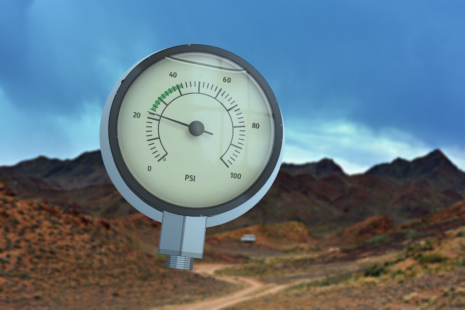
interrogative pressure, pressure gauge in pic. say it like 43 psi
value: 22 psi
